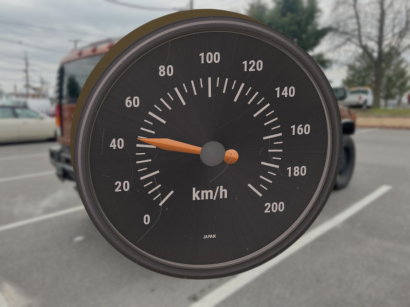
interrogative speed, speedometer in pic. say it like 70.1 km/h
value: 45 km/h
